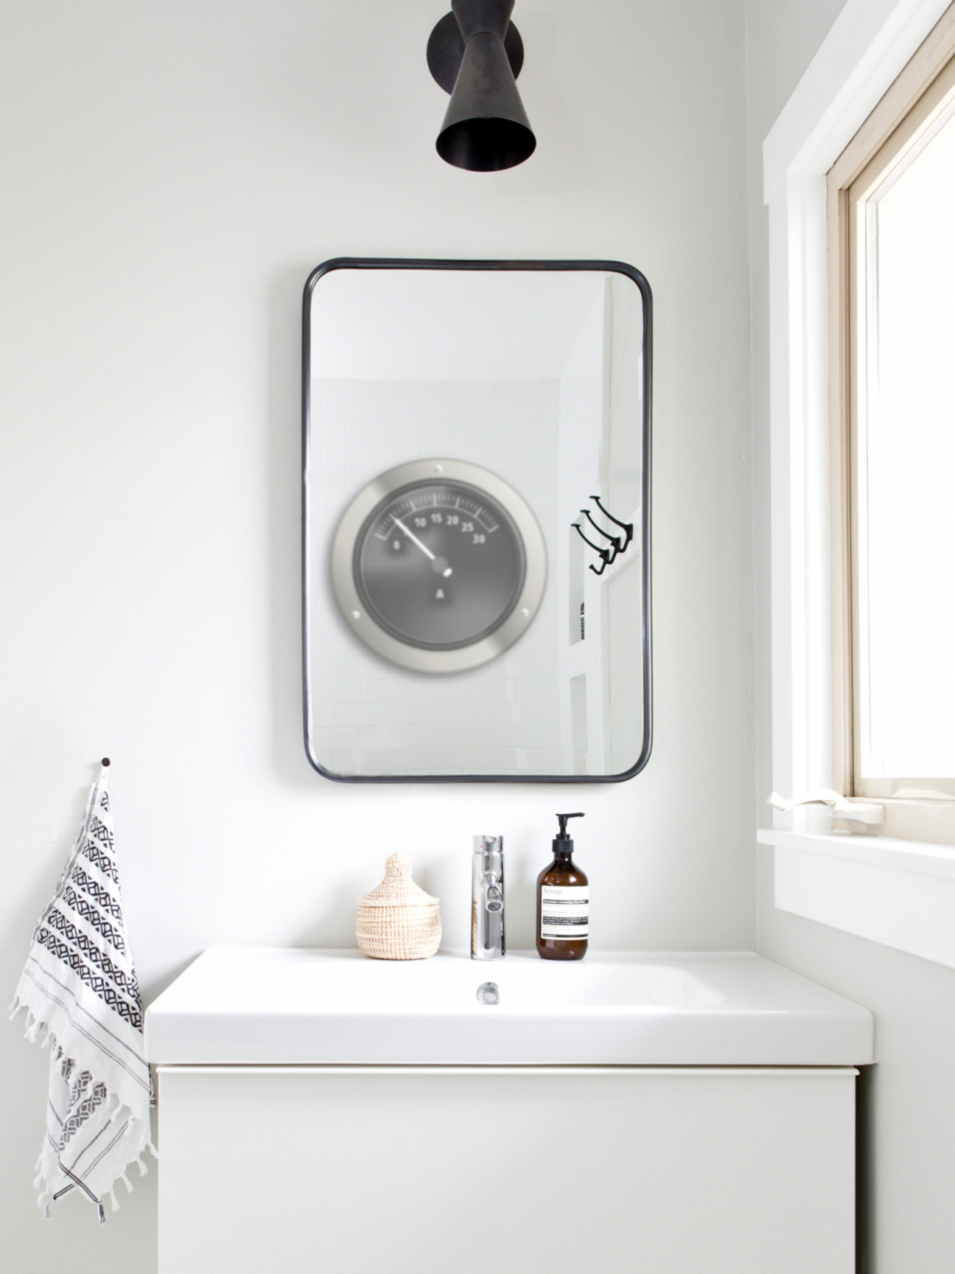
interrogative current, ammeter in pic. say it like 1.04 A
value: 5 A
